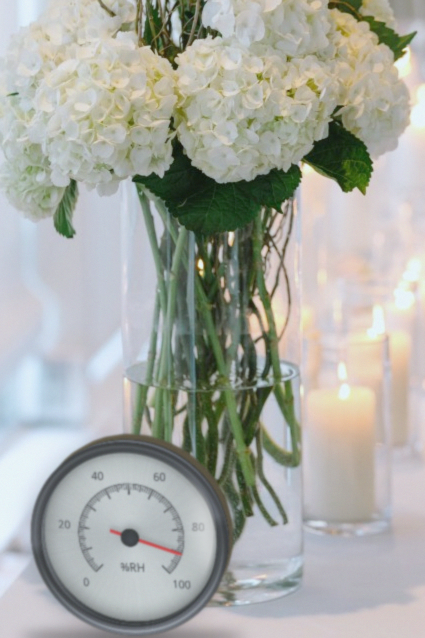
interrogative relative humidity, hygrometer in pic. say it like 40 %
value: 90 %
